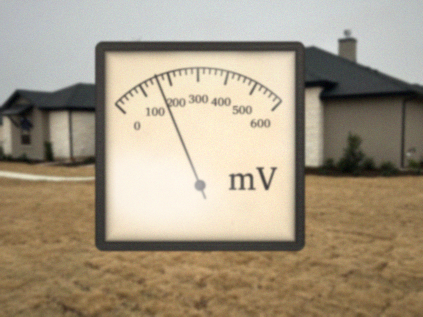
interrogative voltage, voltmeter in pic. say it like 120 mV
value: 160 mV
